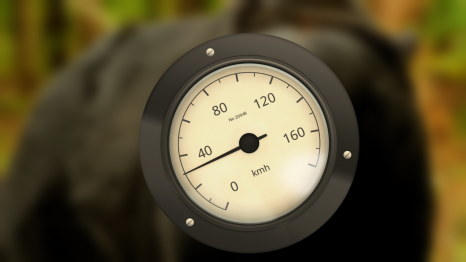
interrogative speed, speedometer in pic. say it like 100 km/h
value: 30 km/h
